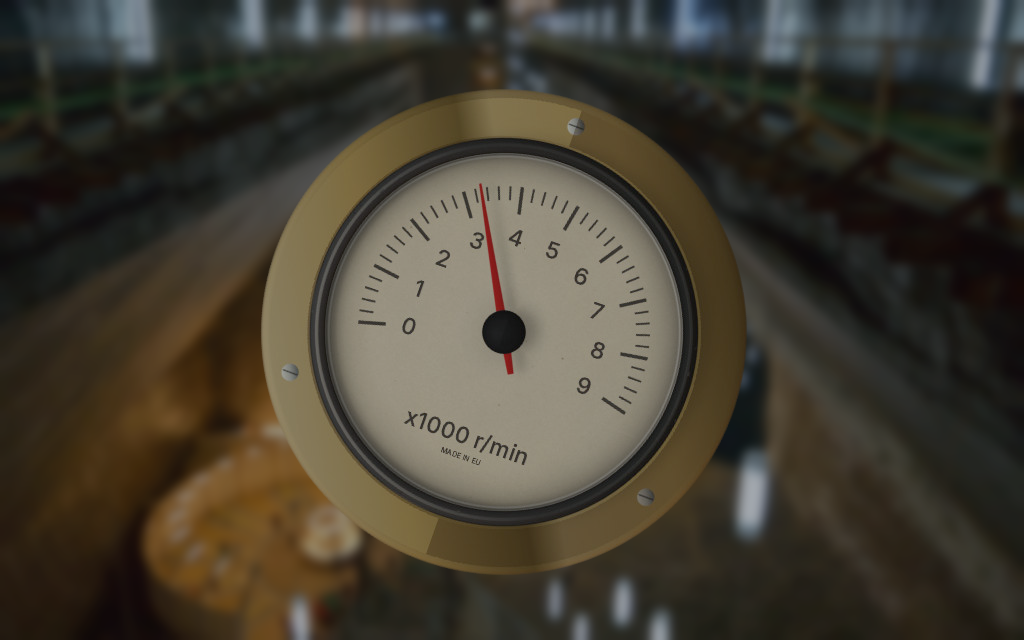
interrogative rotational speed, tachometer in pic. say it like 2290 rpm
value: 3300 rpm
